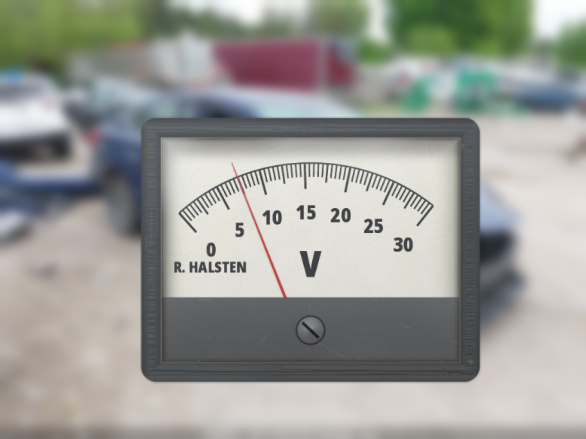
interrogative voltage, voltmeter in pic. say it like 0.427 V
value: 7.5 V
